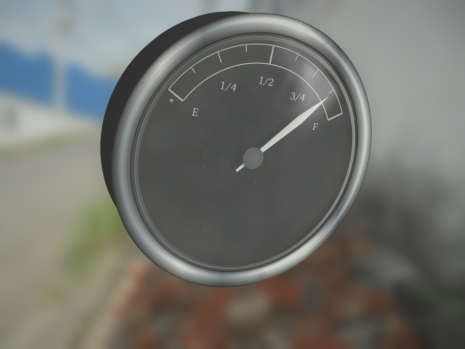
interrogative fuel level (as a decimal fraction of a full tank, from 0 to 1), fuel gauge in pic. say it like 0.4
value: 0.875
